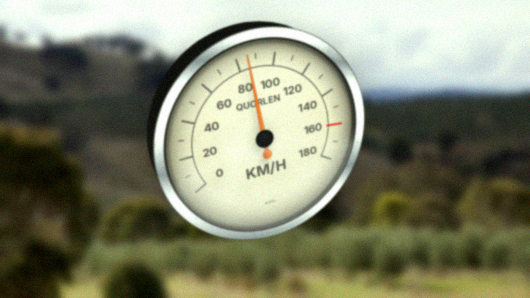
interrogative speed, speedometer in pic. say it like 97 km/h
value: 85 km/h
